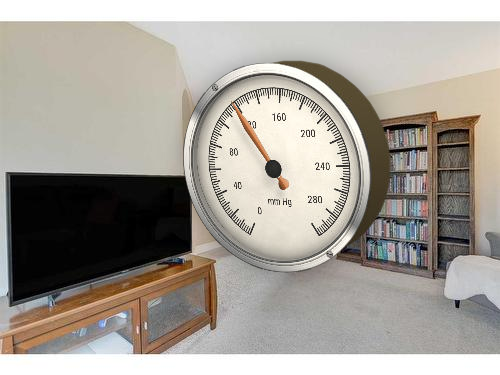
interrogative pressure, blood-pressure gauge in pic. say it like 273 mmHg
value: 120 mmHg
